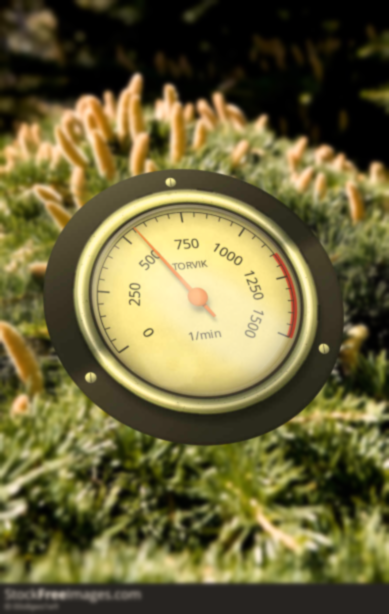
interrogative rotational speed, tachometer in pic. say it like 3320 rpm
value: 550 rpm
